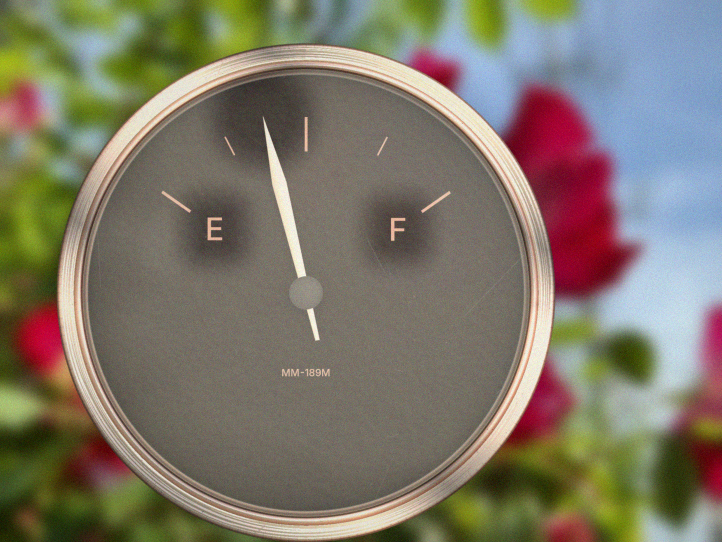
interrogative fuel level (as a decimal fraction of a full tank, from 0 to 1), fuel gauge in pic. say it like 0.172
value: 0.375
